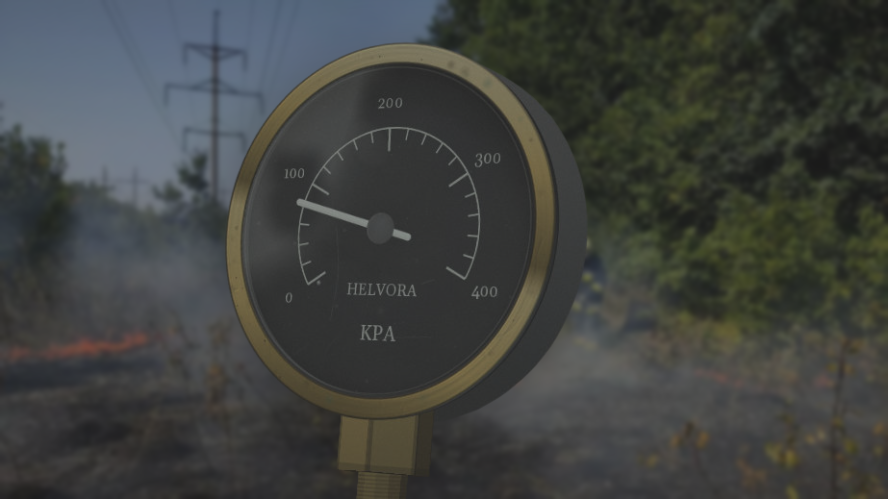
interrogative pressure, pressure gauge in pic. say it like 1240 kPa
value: 80 kPa
